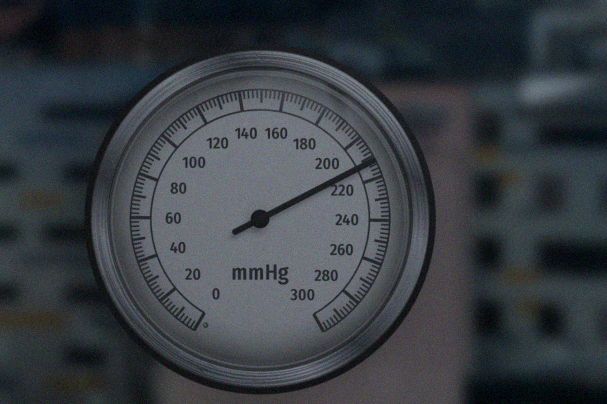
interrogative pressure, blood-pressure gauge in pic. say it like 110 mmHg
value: 212 mmHg
